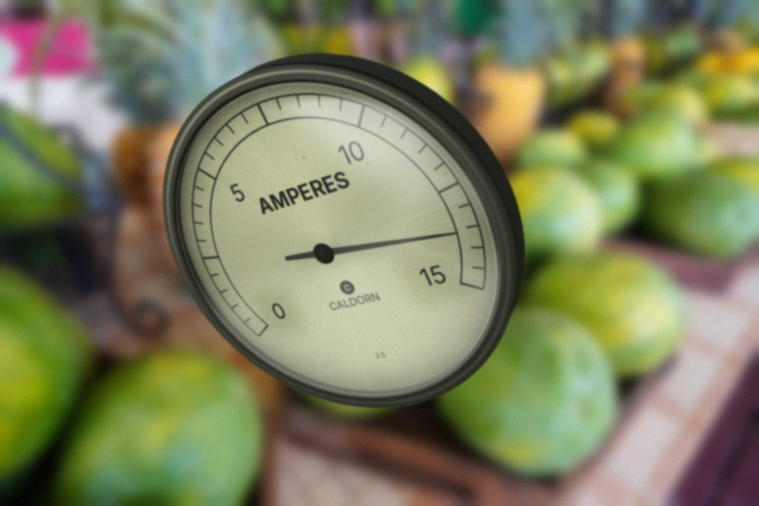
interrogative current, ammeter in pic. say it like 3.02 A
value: 13.5 A
